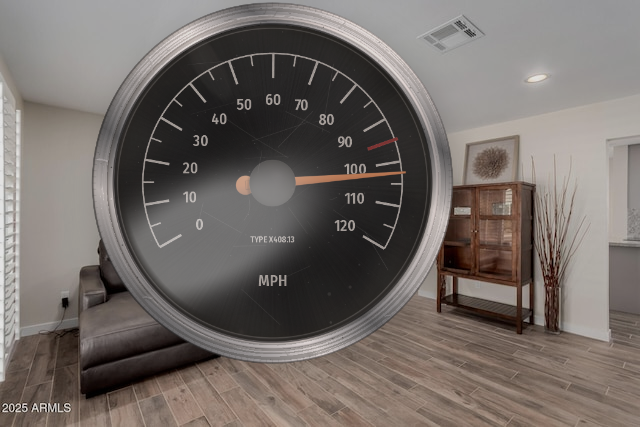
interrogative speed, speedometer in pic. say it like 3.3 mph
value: 102.5 mph
